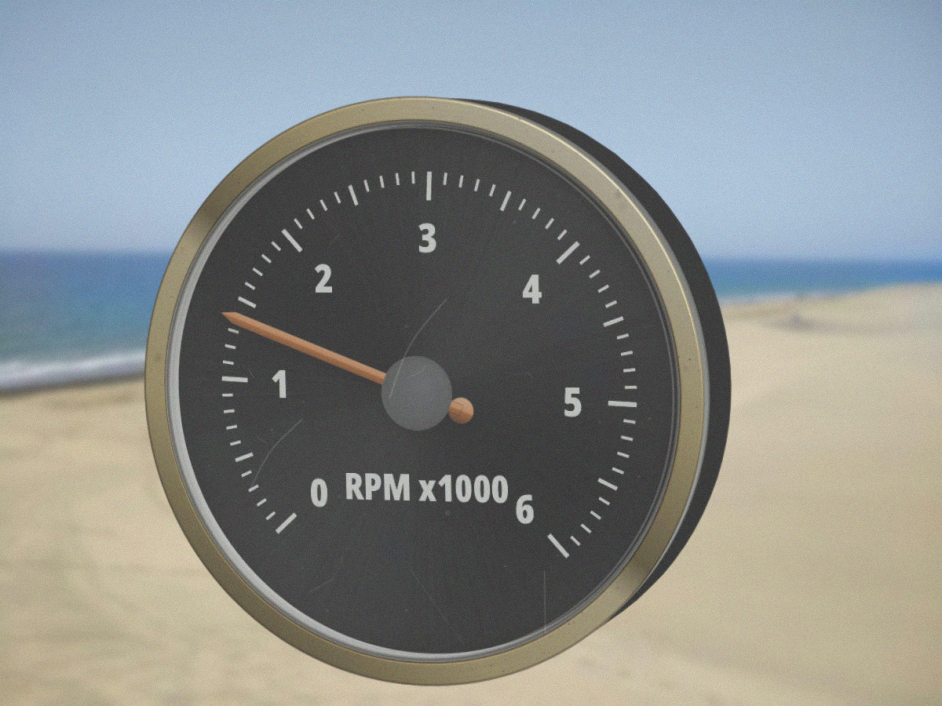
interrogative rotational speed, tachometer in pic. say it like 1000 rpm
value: 1400 rpm
